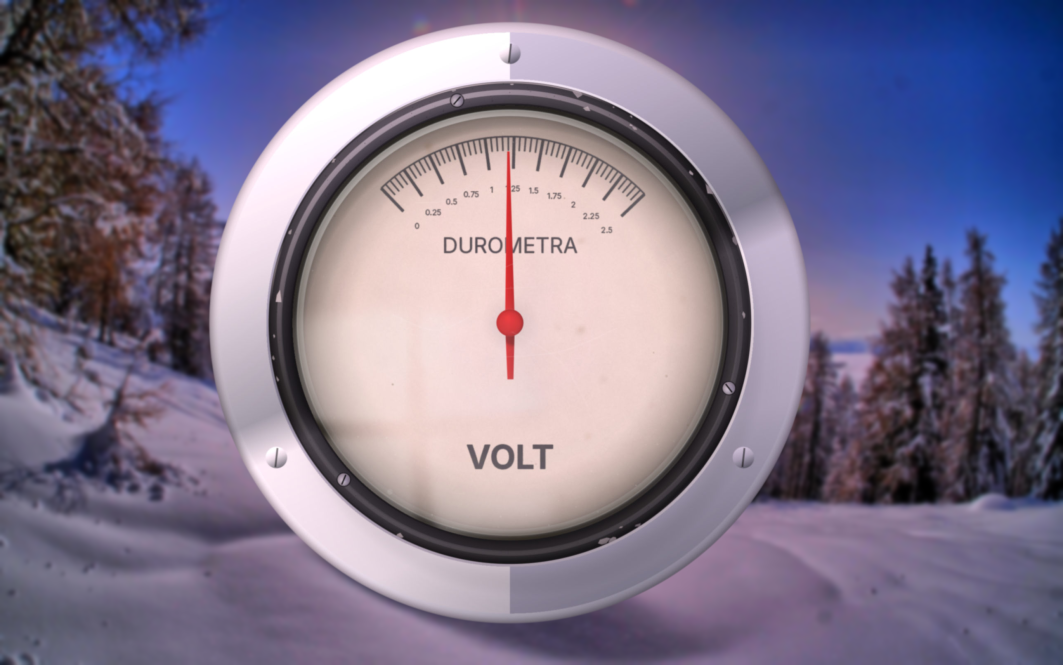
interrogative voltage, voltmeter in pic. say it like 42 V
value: 1.2 V
